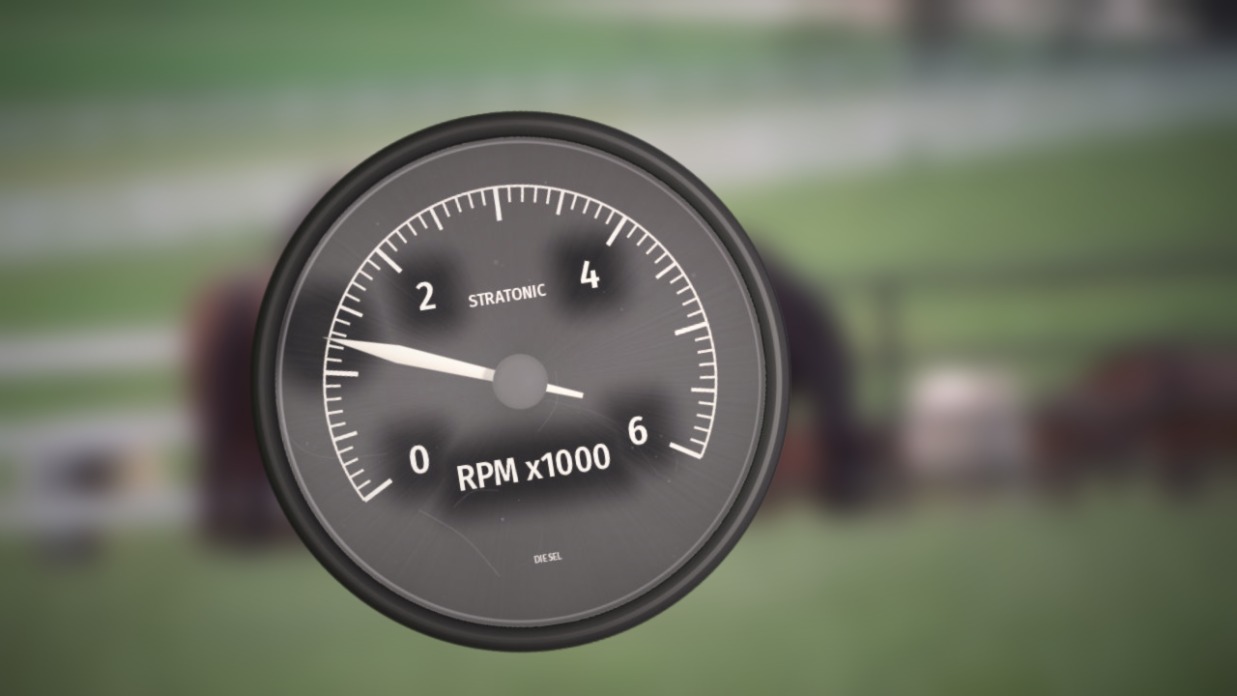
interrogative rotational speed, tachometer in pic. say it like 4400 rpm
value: 1250 rpm
